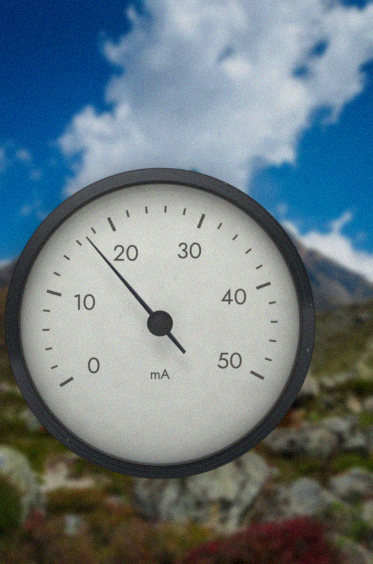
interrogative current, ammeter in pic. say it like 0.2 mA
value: 17 mA
